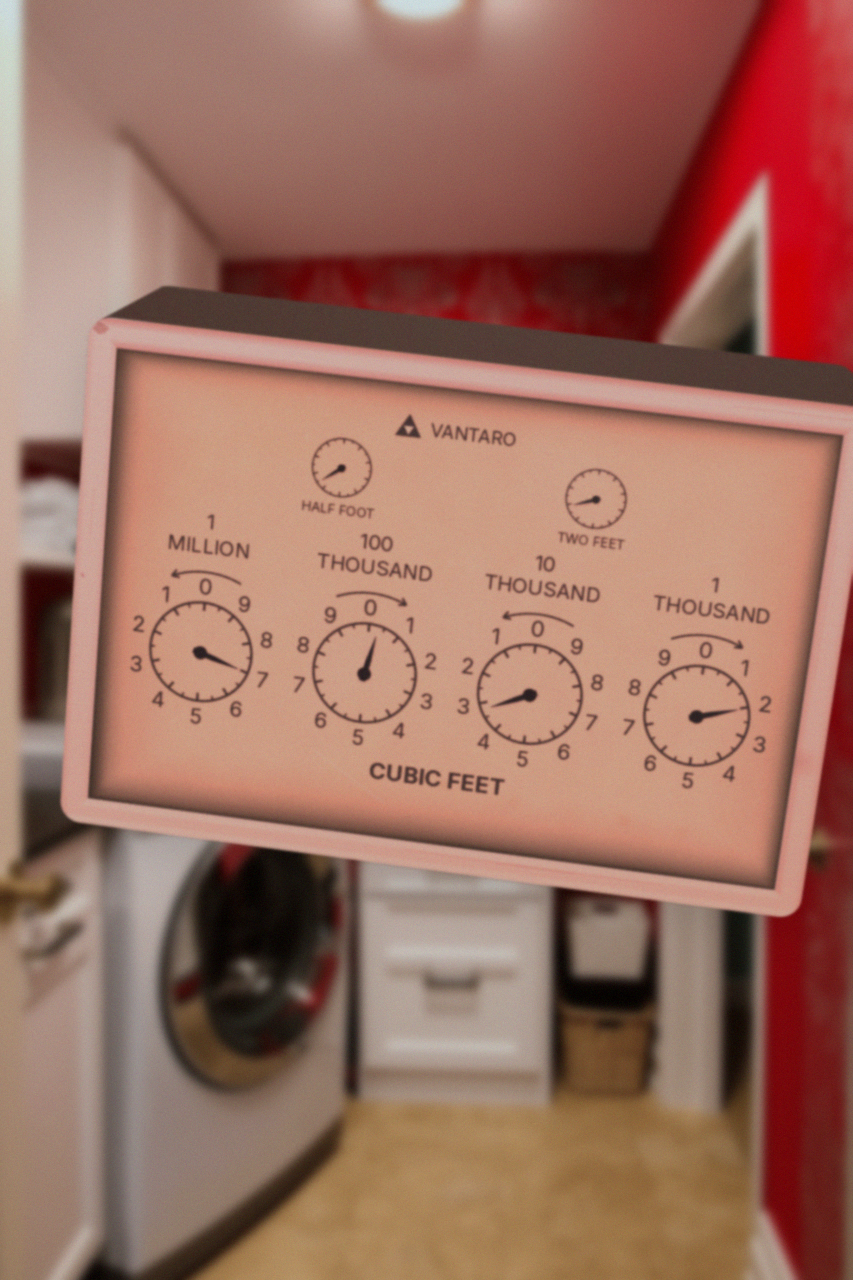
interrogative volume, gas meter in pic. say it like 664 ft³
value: 703200 ft³
